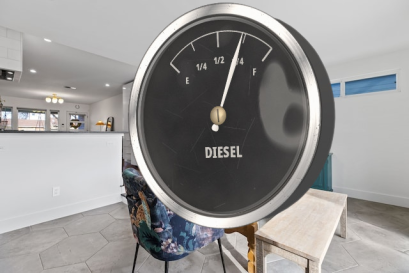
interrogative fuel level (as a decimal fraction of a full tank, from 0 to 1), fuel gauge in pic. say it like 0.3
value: 0.75
